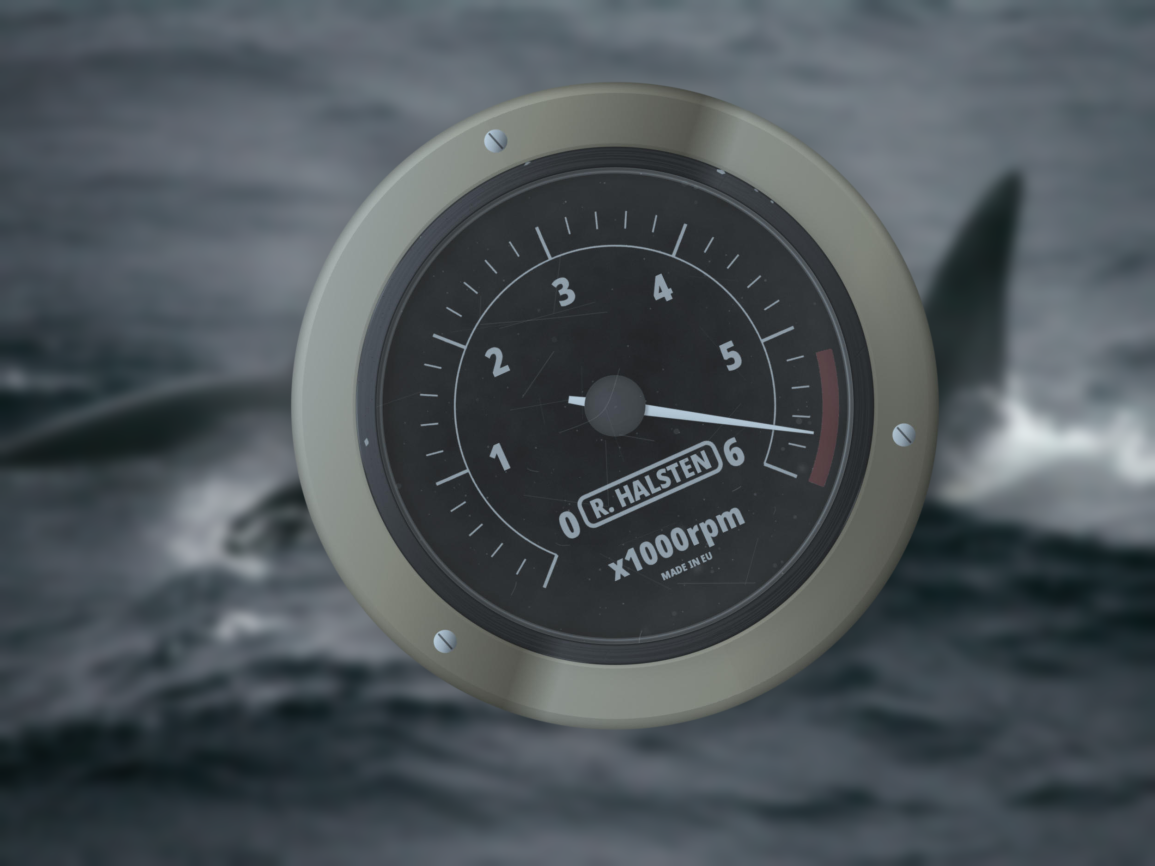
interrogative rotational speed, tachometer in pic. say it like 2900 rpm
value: 5700 rpm
